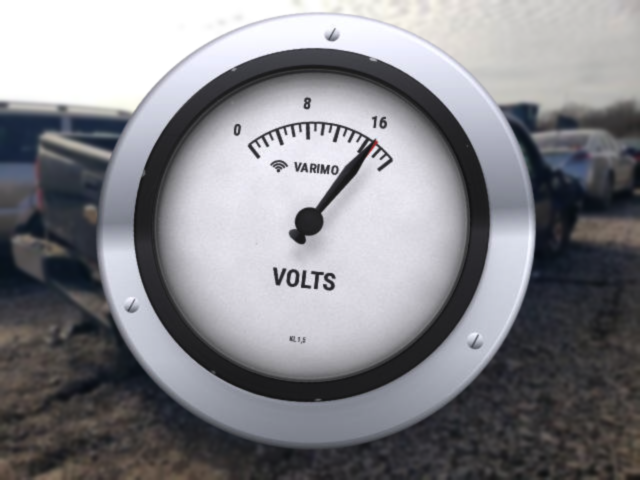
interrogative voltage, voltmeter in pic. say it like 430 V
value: 17 V
